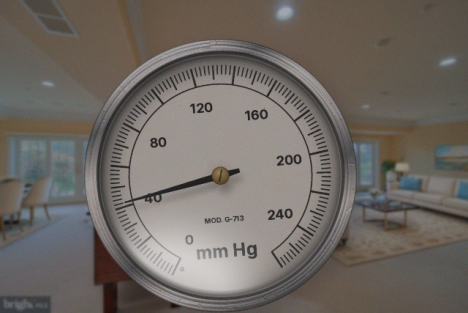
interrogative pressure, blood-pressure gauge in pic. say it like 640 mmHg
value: 42 mmHg
